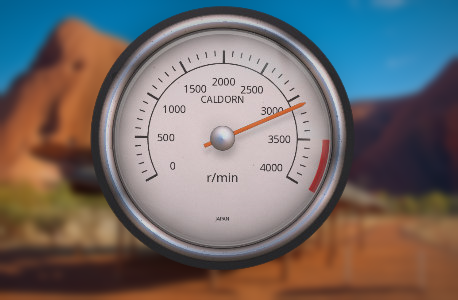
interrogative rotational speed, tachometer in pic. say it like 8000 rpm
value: 3100 rpm
